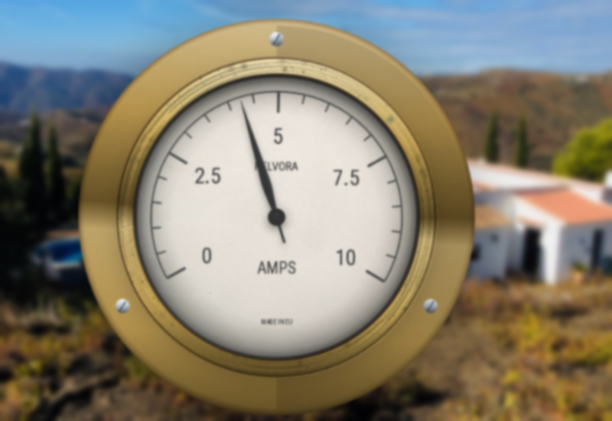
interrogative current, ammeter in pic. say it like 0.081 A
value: 4.25 A
